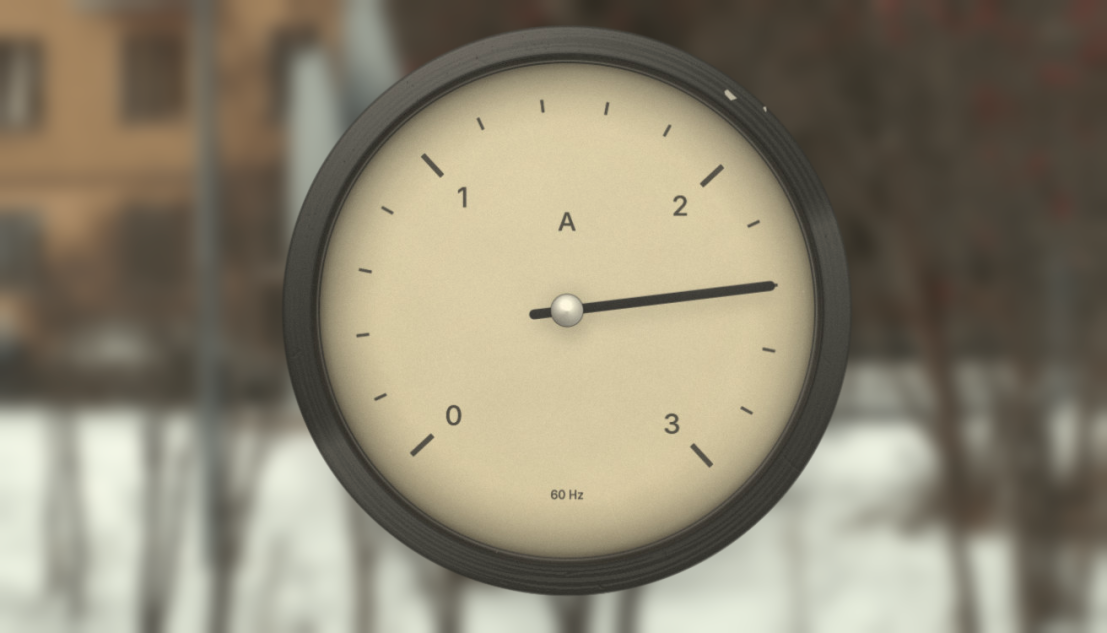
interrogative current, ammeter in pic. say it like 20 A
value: 2.4 A
